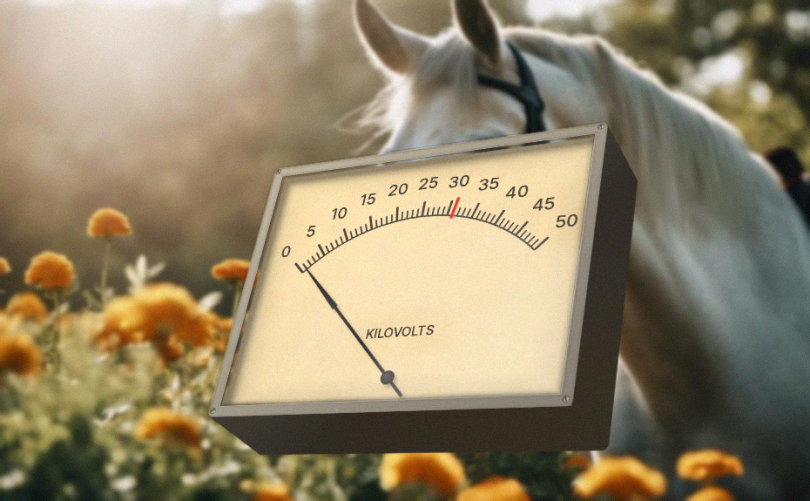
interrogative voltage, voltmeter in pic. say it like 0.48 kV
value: 1 kV
